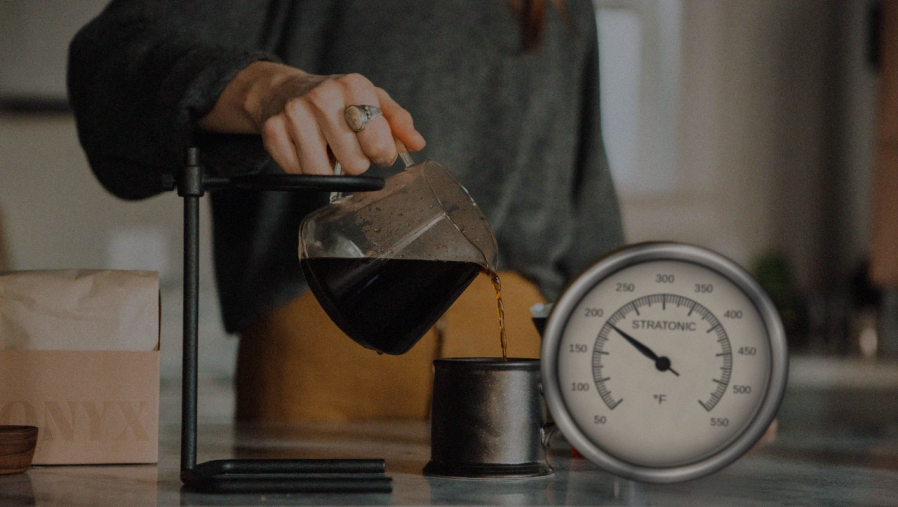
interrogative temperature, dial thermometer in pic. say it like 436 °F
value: 200 °F
